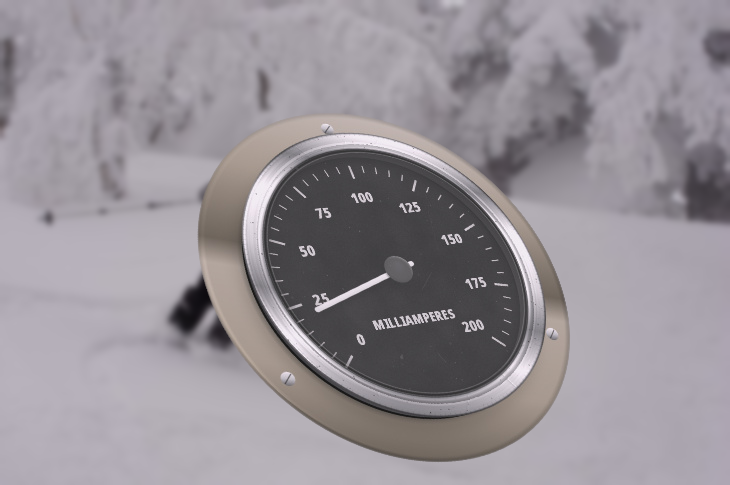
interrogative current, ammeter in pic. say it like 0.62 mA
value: 20 mA
